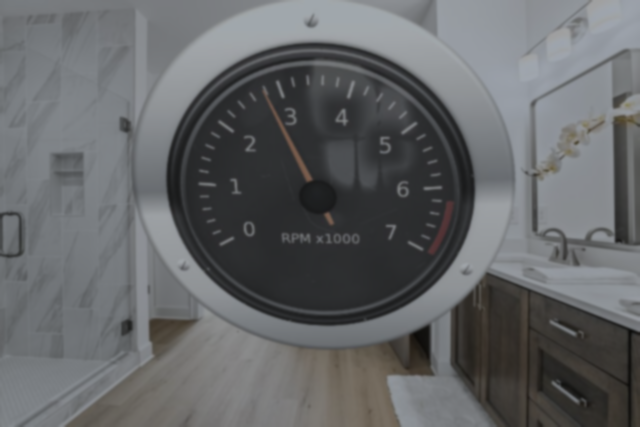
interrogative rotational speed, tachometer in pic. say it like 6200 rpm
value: 2800 rpm
